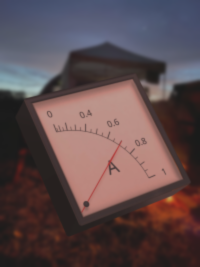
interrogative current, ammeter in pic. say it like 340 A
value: 0.7 A
